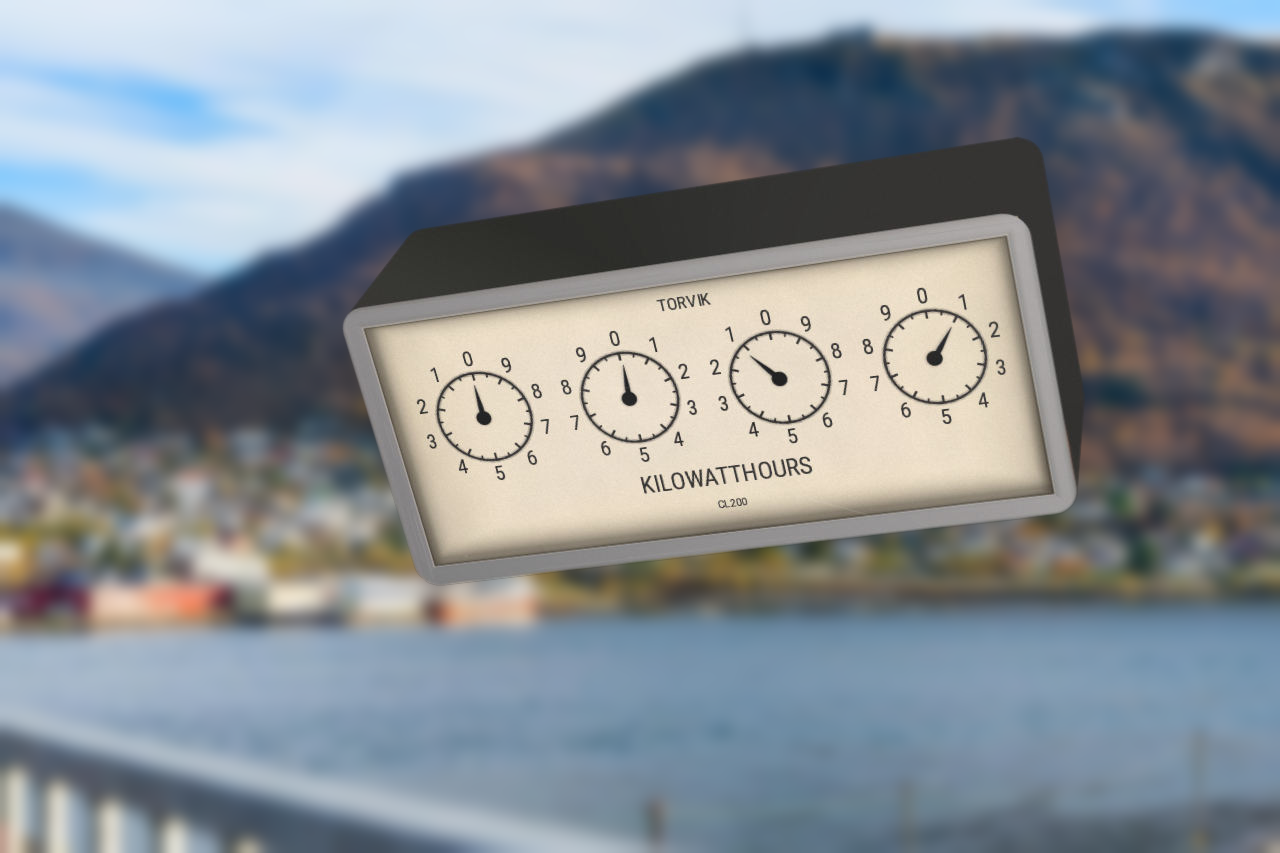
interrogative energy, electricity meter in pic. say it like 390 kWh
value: 11 kWh
